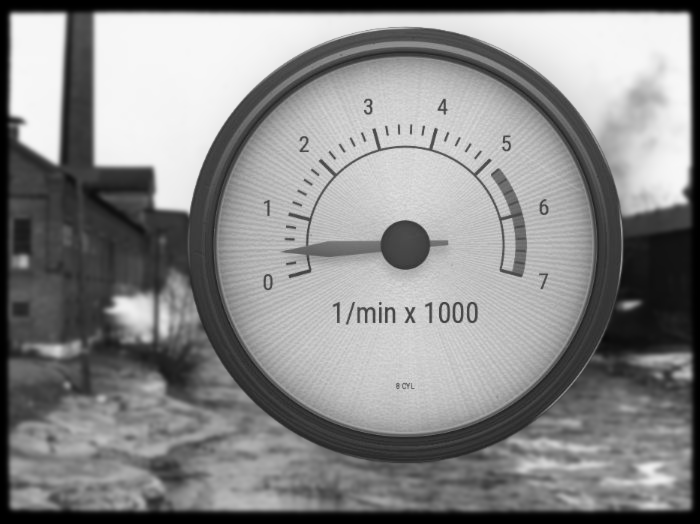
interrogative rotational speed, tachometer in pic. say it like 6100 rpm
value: 400 rpm
